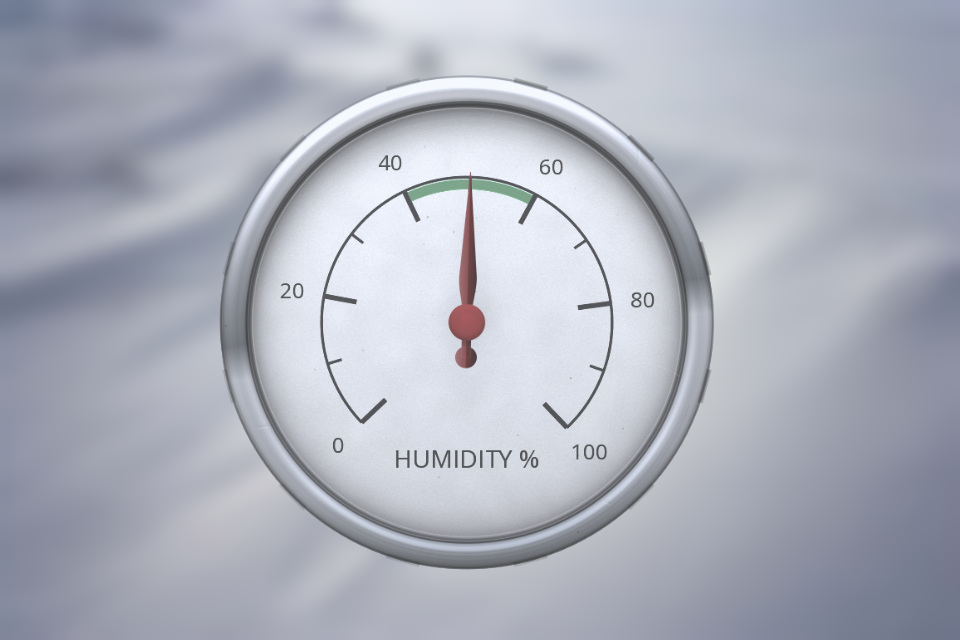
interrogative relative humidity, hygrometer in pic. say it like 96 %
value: 50 %
